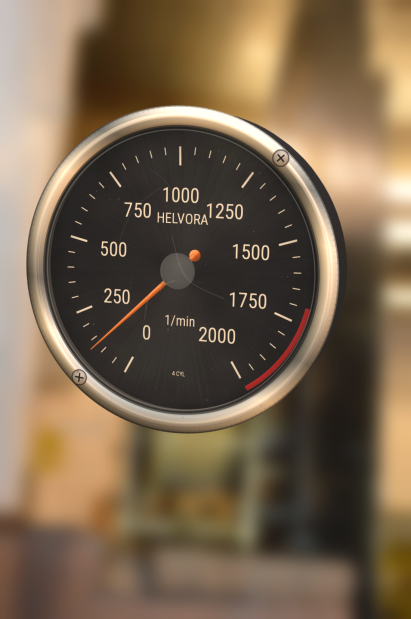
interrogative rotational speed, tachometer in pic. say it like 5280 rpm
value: 125 rpm
